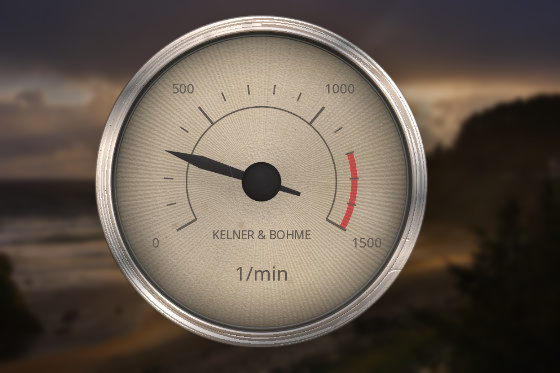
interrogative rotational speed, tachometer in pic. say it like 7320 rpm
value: 300 rpm
